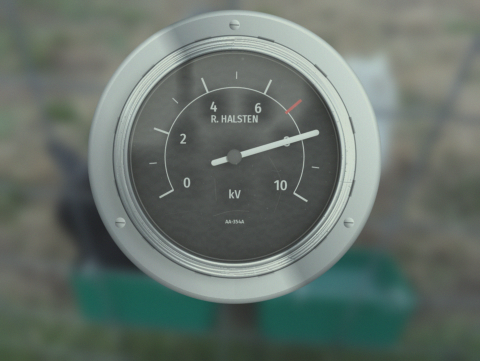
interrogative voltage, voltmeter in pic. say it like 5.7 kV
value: 8 kV
